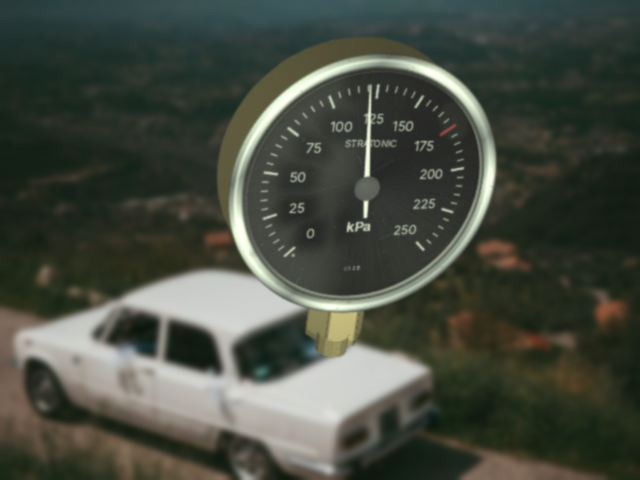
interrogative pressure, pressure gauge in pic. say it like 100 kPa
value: 120 kPa
